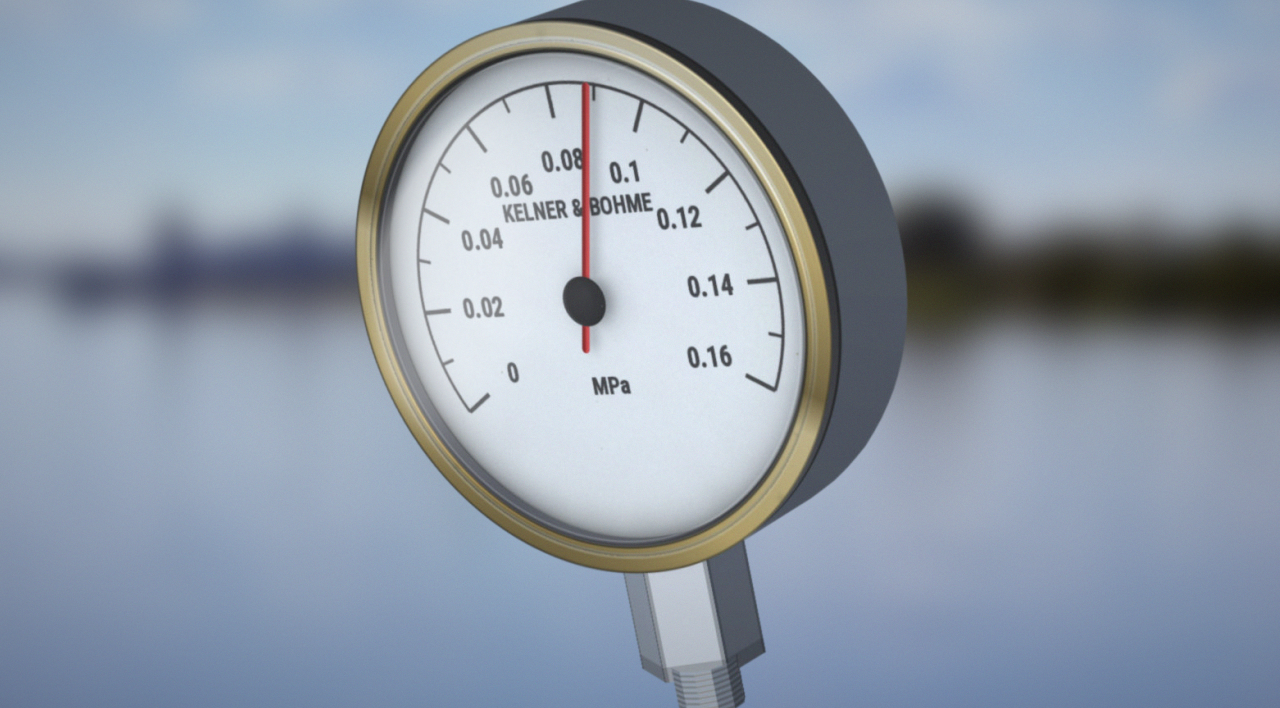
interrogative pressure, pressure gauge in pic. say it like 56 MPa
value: 0.09 MPa
